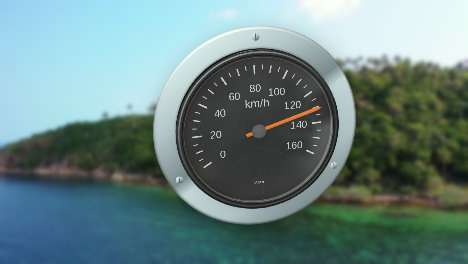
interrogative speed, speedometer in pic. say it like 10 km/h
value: 130 km/h
